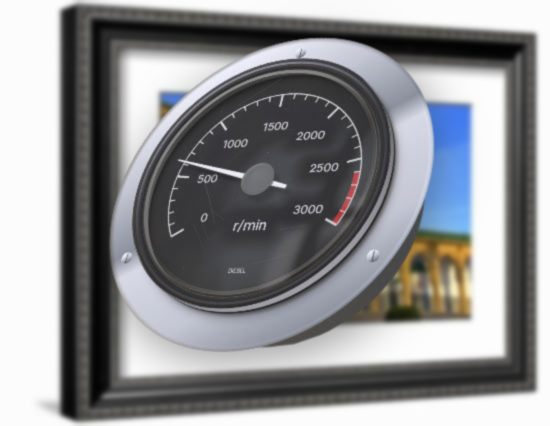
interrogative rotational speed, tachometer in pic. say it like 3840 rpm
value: 600 rpm
